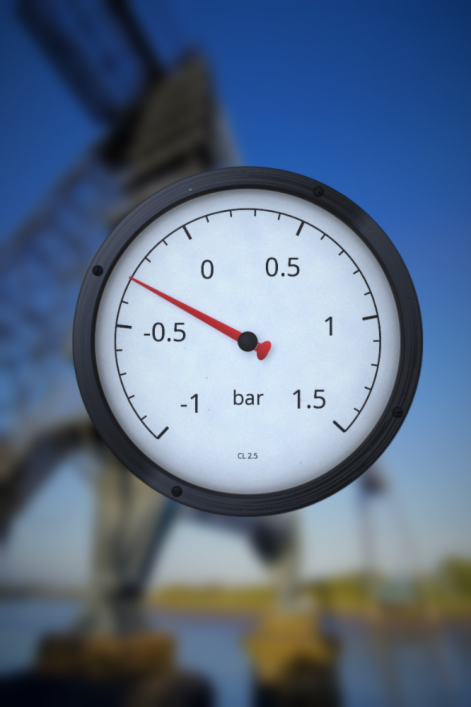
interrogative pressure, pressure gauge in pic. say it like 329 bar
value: -0.3 bar
